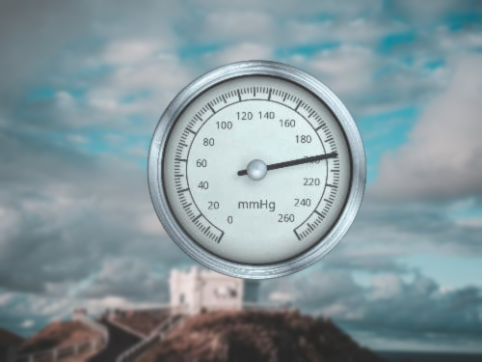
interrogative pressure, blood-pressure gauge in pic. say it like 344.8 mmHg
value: 200 mmHg
